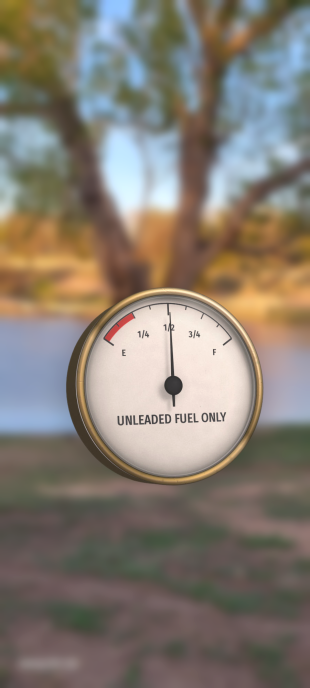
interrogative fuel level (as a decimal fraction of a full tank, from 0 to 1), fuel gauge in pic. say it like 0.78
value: 0.5
